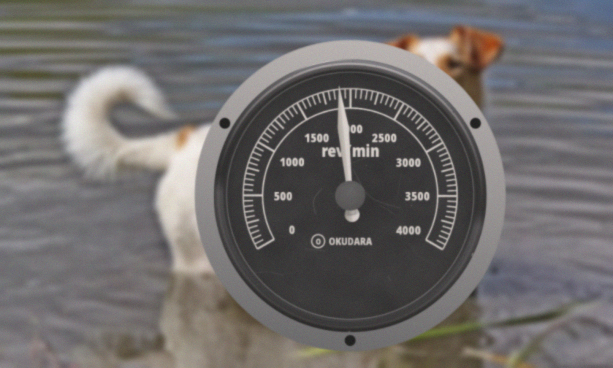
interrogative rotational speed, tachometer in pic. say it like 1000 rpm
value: 1900 rpm
